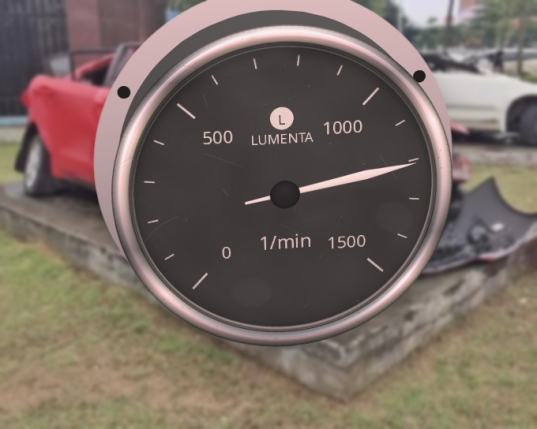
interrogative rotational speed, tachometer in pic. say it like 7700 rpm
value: 1200 rpm
